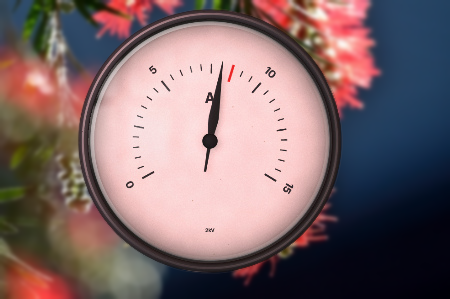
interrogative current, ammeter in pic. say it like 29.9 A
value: 8 A
